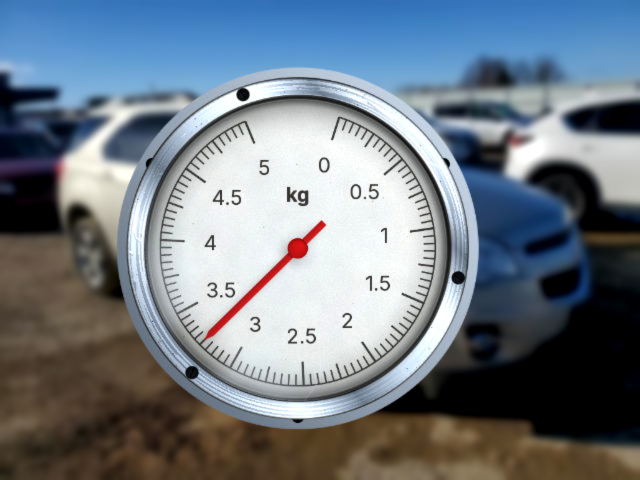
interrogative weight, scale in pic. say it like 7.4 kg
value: 3.25 kg
